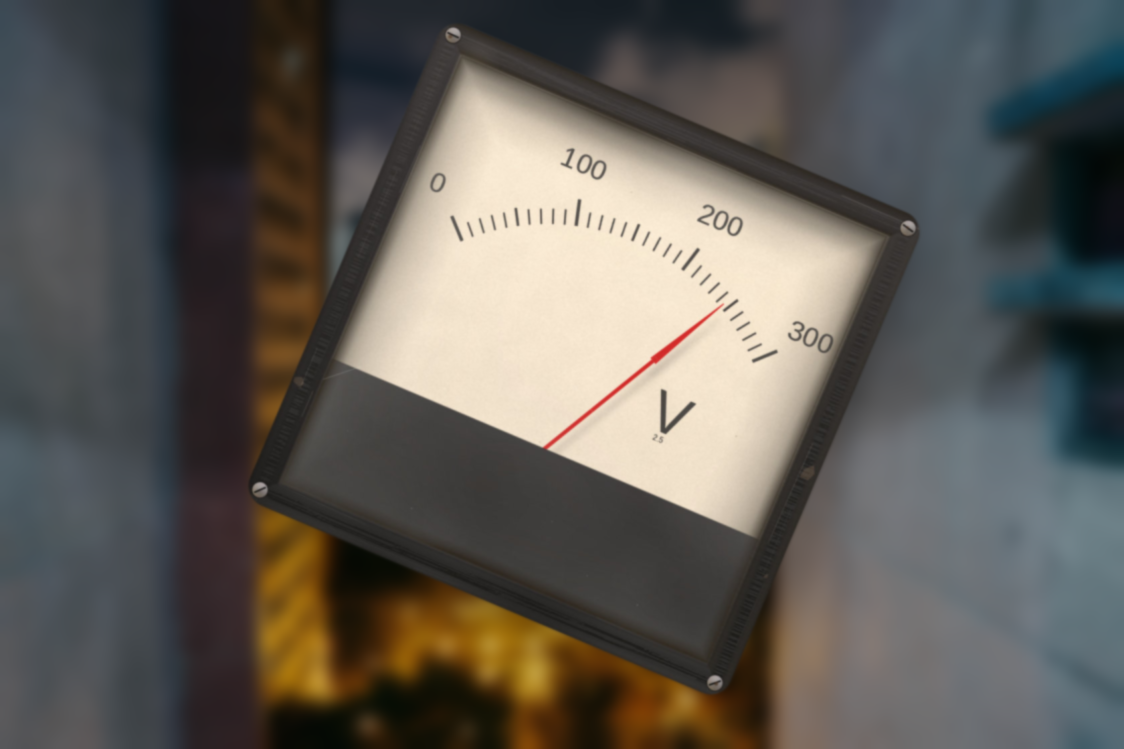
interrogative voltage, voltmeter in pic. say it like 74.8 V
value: 245 V
